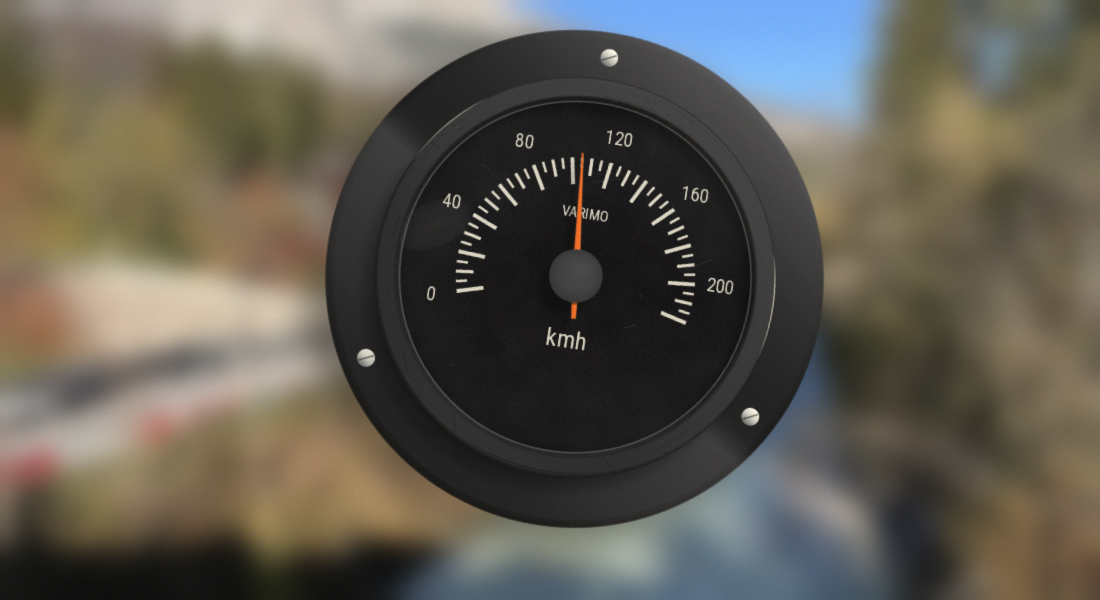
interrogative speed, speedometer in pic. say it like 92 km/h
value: 105 km/h
